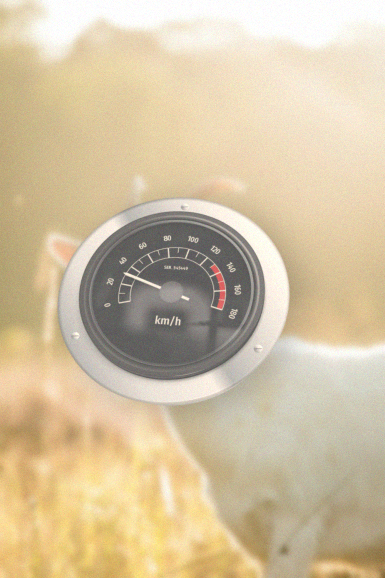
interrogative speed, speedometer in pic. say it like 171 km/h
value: 30 km/h
